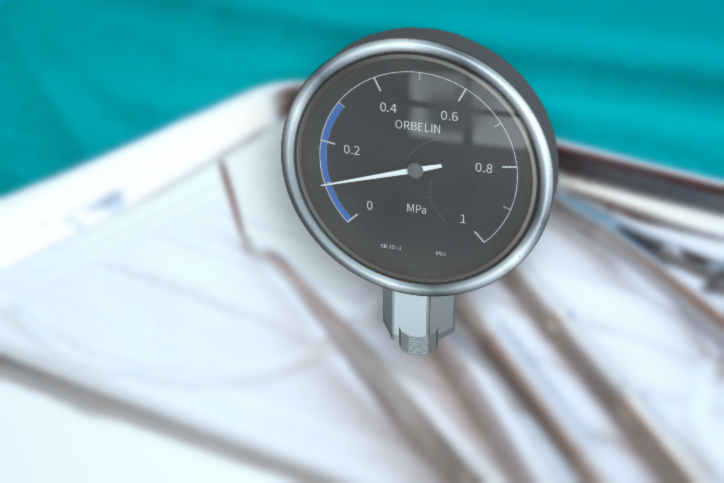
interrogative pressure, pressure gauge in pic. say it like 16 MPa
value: 0.1 MPa
